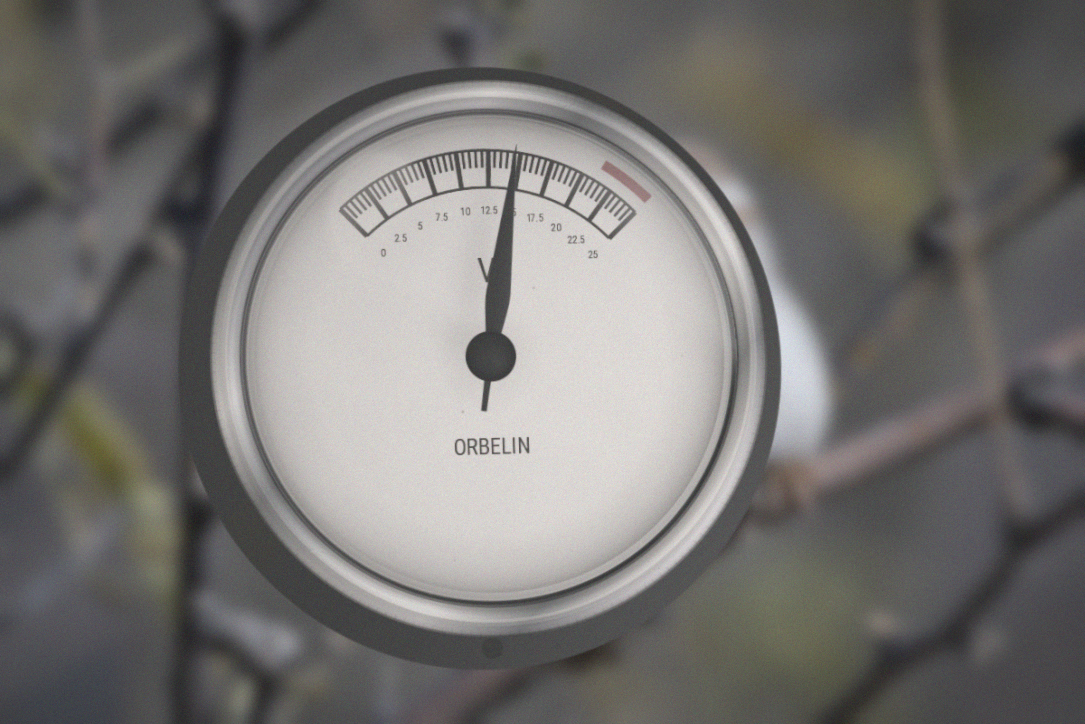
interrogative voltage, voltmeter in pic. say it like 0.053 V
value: 14.5 V
